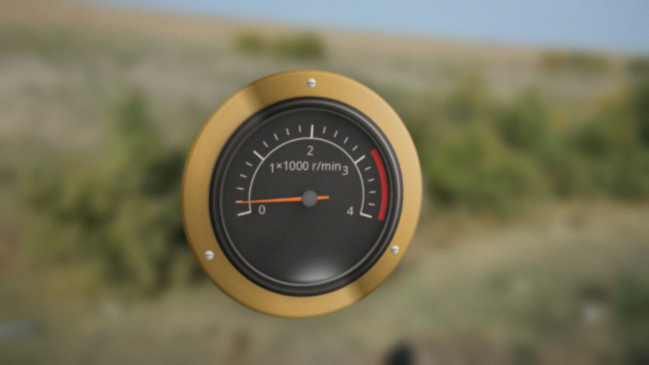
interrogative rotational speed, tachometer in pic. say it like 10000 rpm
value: 200 rpm
